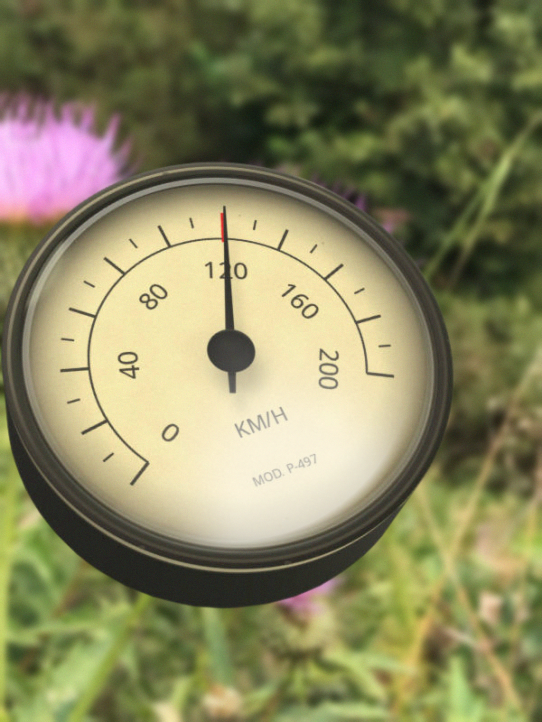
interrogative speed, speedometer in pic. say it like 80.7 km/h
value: 120 km/h
